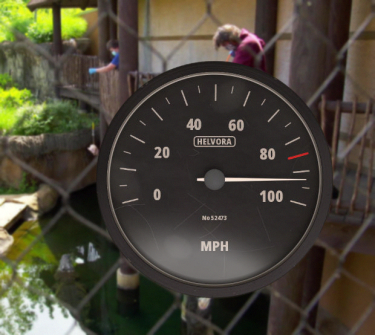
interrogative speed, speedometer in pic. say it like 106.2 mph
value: 92.5 mph
